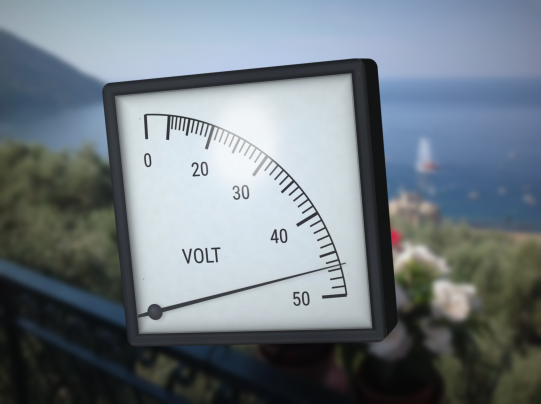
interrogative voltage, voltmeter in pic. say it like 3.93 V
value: 46.5 V
